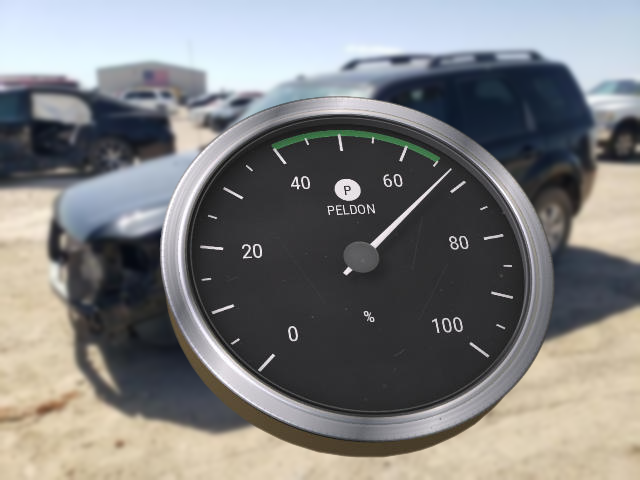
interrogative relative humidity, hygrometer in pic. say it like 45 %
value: 67.5 %
